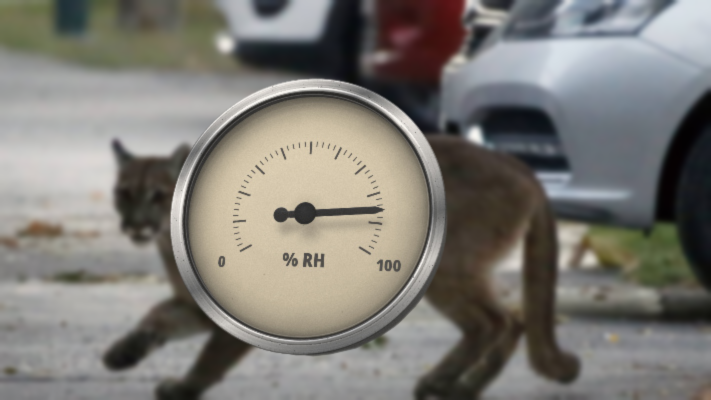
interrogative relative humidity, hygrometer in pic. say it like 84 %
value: 86 %
